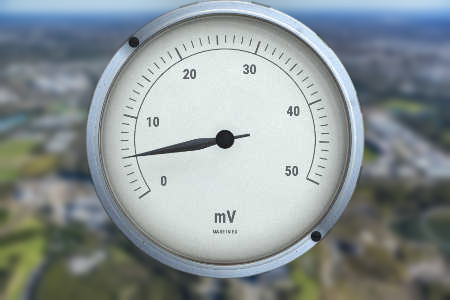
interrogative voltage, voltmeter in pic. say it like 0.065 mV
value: 5 mV
